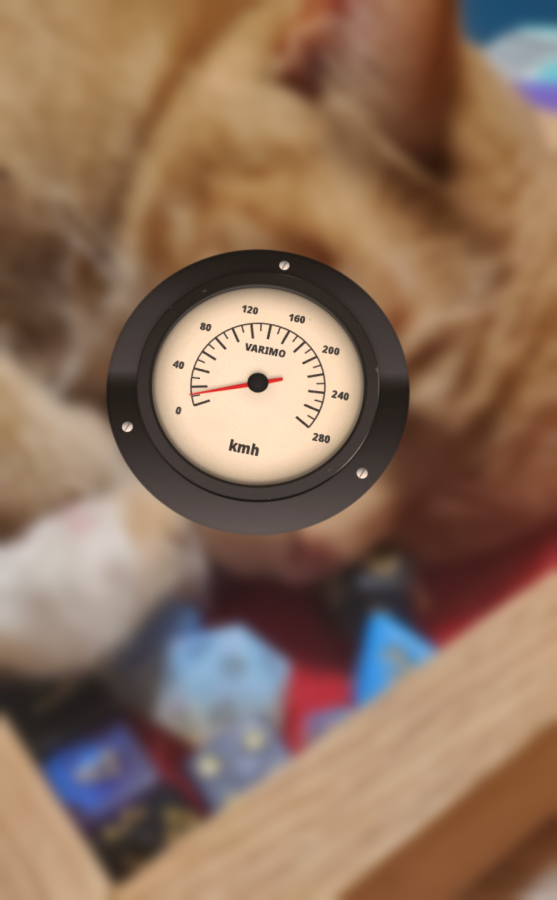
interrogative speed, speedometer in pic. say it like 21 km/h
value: 10 km/h
